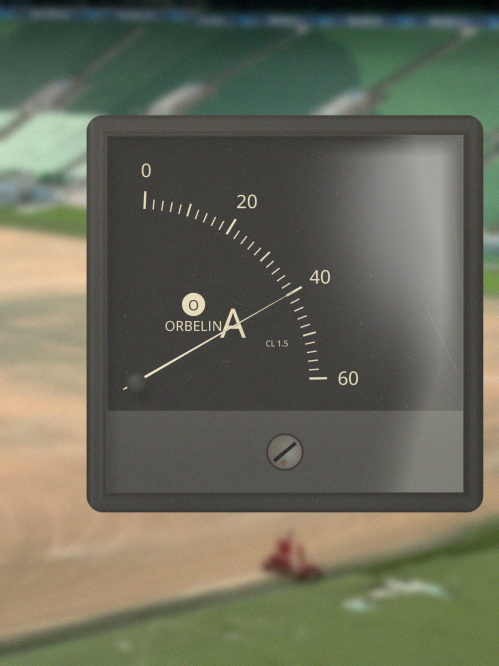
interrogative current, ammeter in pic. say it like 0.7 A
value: 40 A
